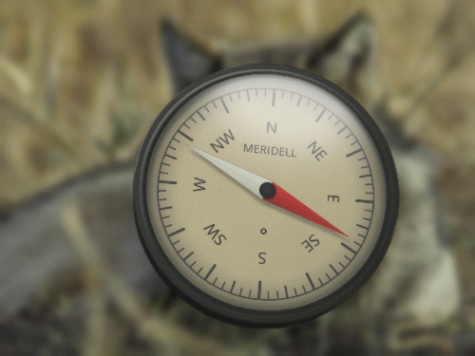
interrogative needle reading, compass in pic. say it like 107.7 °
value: 115 °
